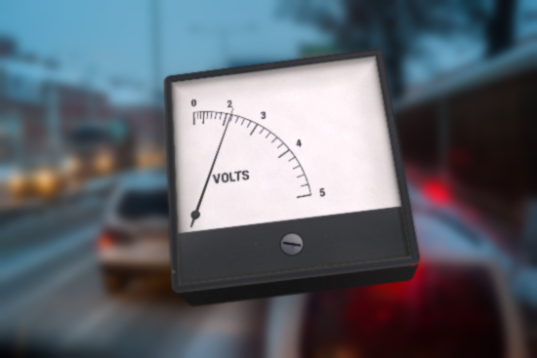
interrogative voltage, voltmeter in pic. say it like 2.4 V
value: 2.2 V
